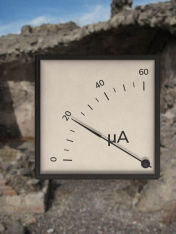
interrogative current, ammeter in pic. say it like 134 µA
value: 20 µA
